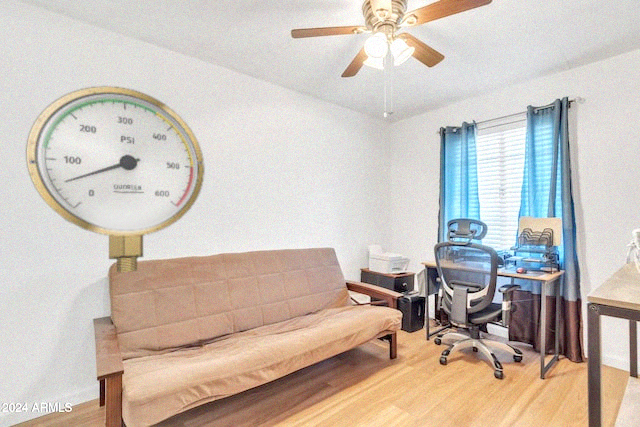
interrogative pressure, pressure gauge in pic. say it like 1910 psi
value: 50 psi
